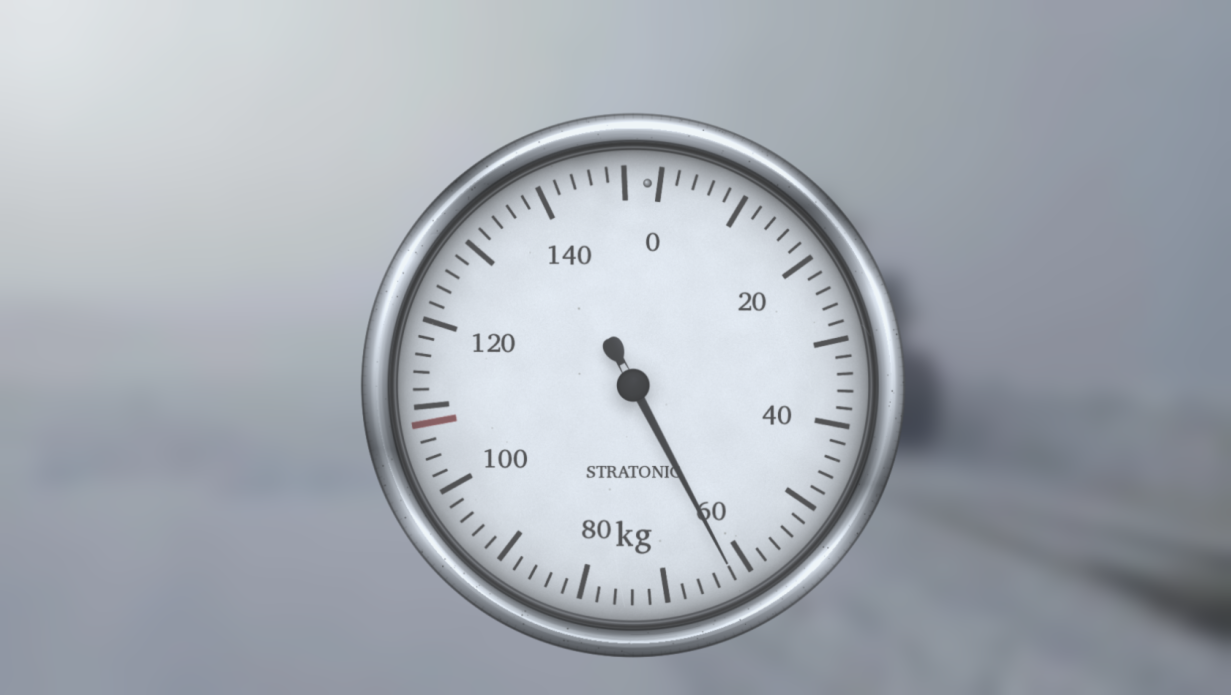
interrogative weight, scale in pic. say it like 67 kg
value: 62 kg
